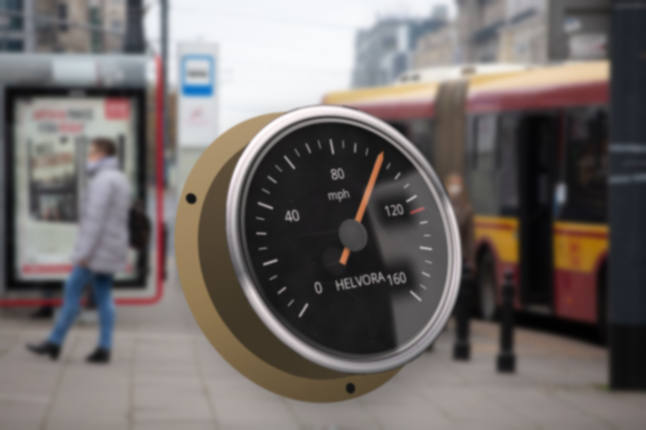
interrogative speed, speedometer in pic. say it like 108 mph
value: 100 mph
